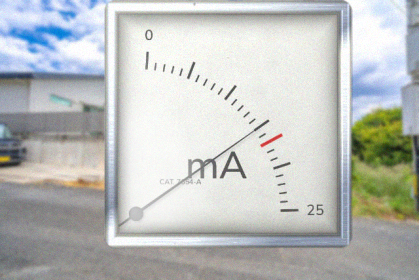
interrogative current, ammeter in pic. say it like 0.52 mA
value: 15 mA
